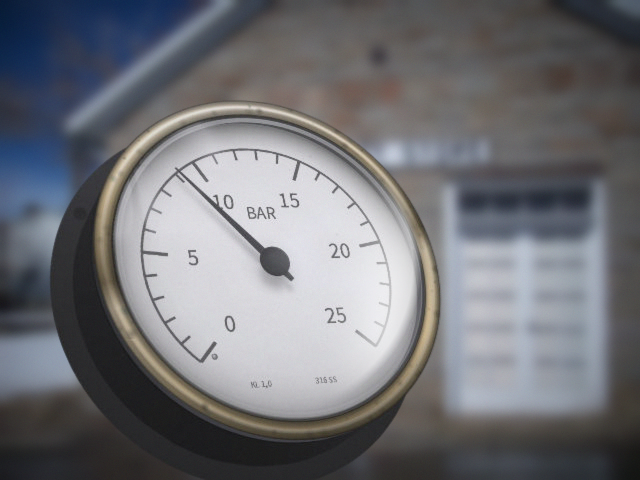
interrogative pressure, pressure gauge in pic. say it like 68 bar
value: 9 bar
